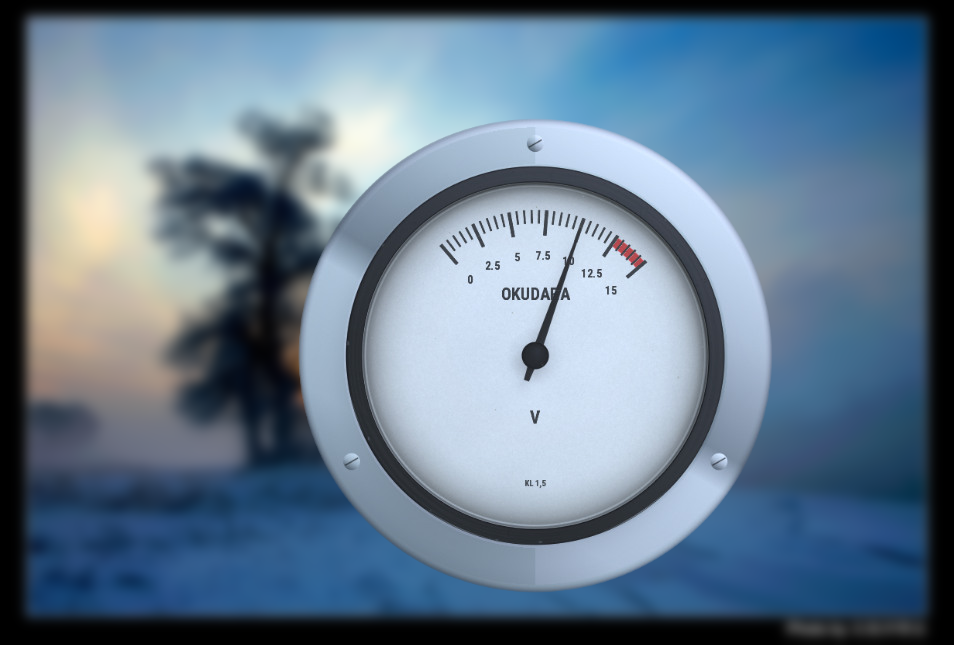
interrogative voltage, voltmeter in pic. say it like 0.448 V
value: 10 V
